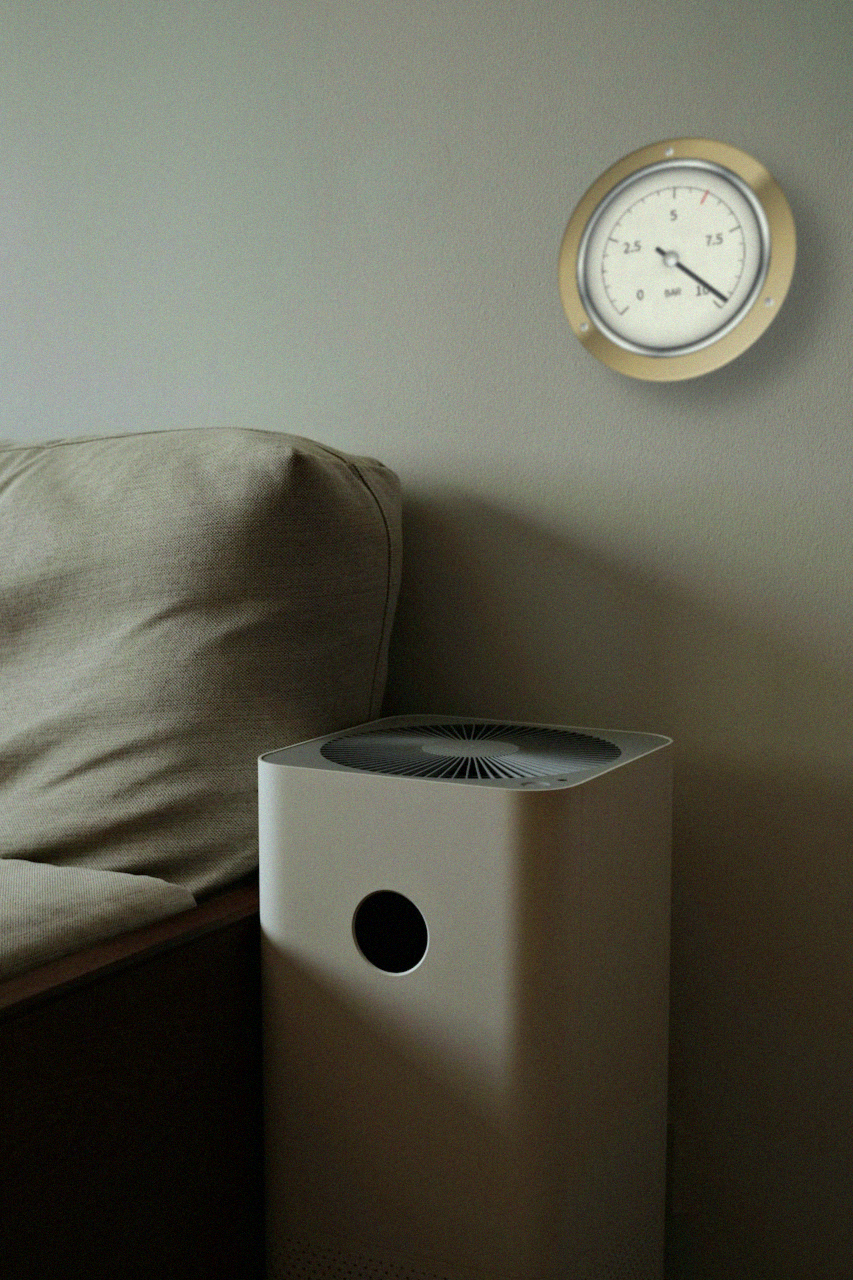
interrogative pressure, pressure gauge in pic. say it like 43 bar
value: 9.75 bar
